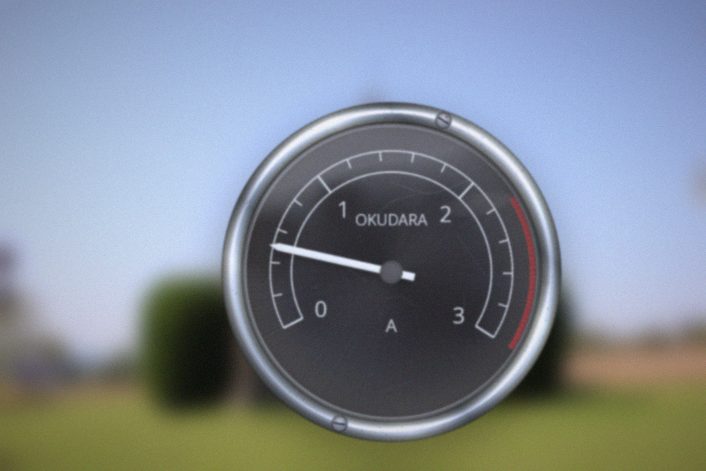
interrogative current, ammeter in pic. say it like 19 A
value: 0.5 A
